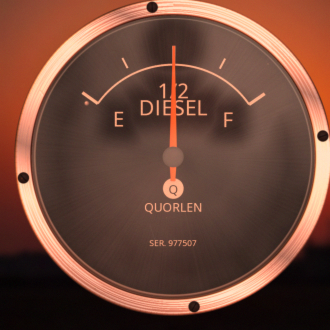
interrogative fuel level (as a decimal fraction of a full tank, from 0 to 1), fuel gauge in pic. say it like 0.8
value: 0.5
